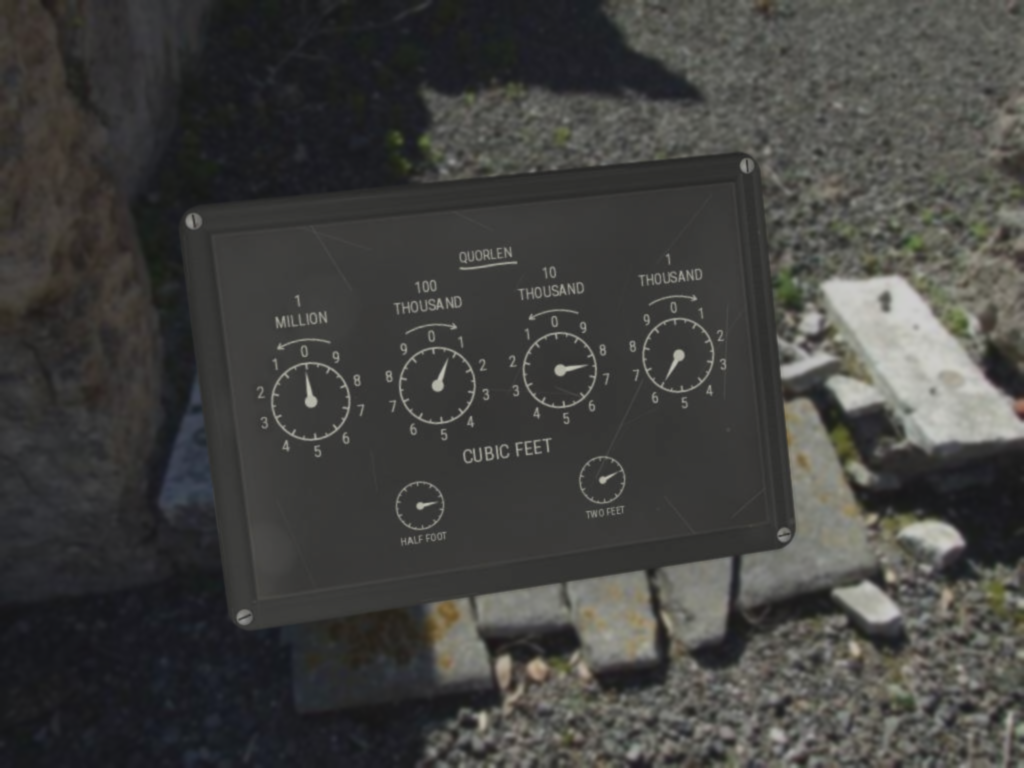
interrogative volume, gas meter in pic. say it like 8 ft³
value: 7600 ft³
